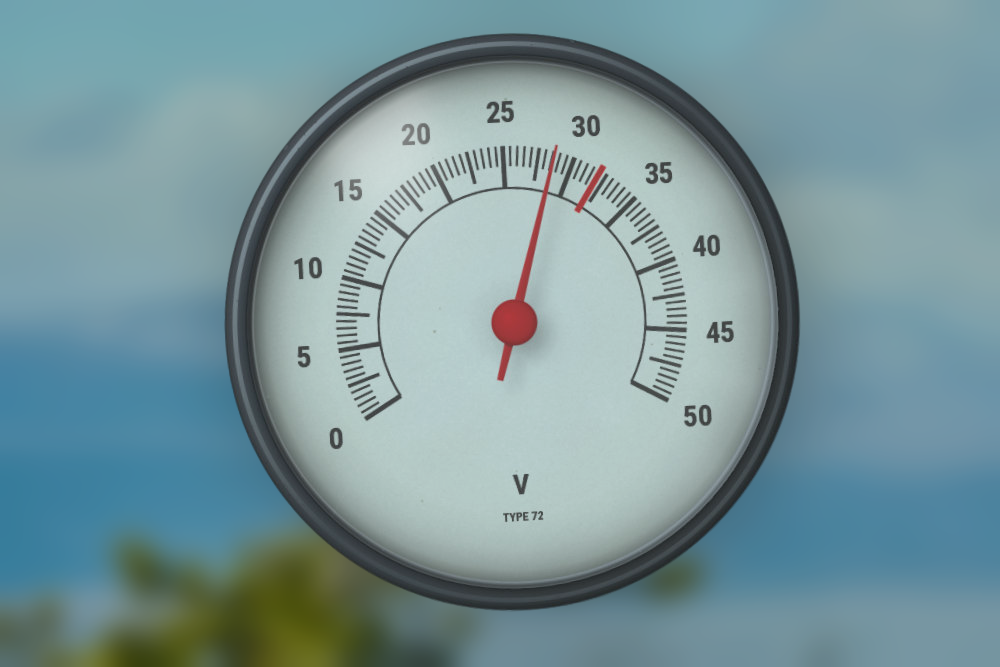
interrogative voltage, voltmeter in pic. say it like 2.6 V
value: 28.5 V
